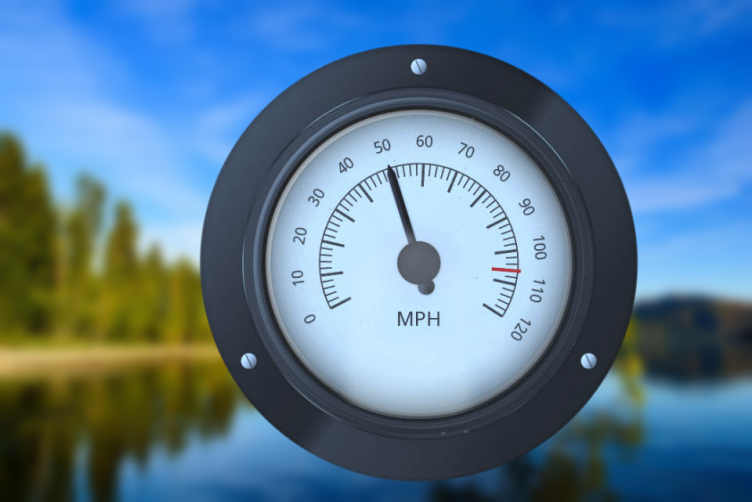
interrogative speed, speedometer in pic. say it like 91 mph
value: 50 mph
